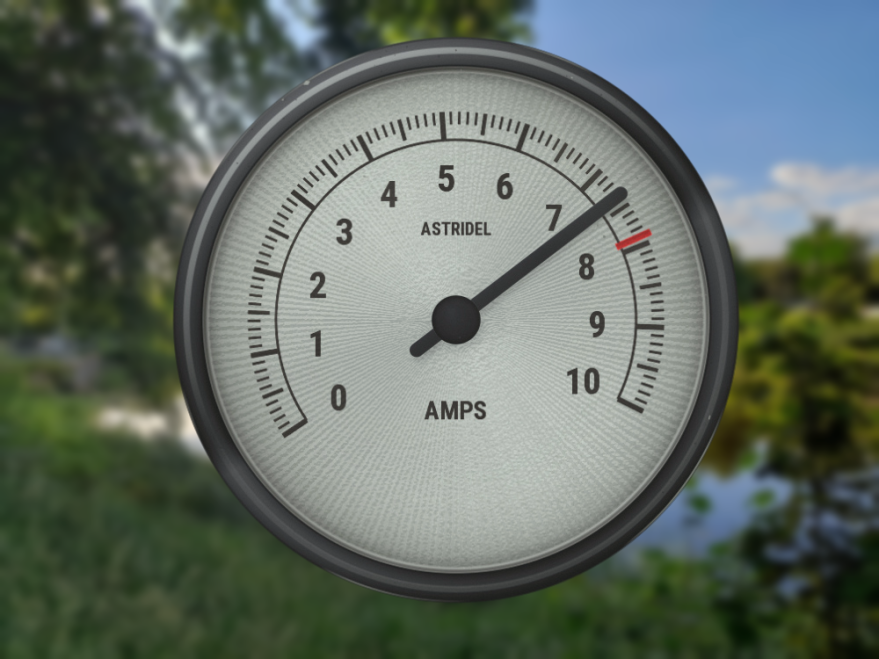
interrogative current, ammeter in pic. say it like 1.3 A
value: 7.35 A
